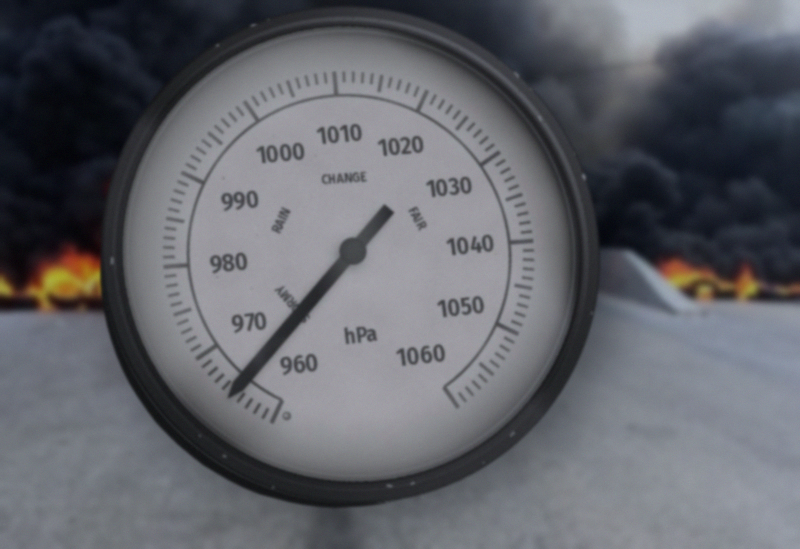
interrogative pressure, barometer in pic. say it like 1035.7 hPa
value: 965 hPa
